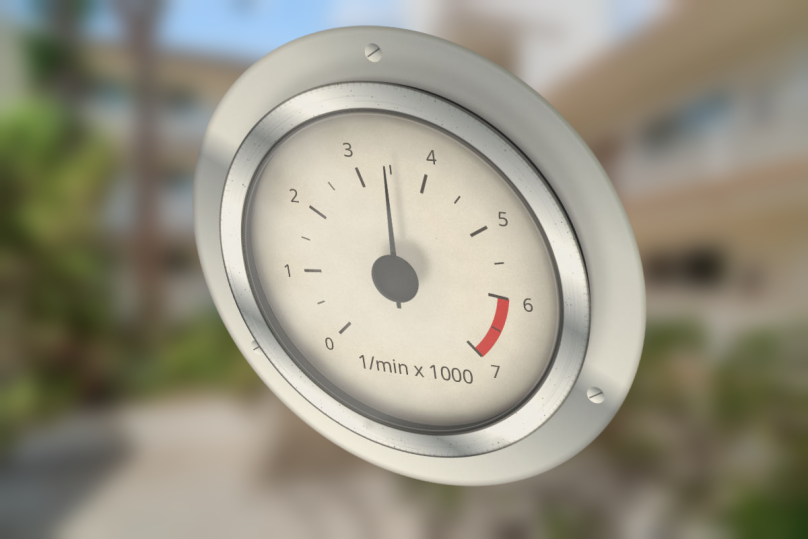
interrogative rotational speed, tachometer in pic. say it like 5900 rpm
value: 3500 rpm
